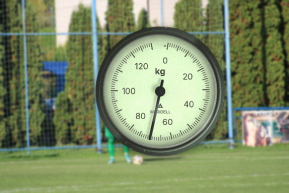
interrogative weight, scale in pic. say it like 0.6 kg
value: 70 kg
